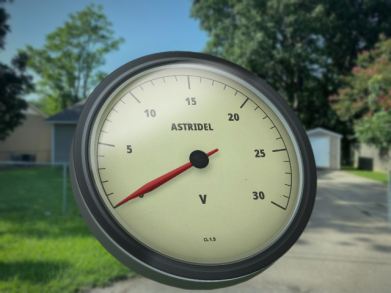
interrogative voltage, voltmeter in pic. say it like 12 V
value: 0 V
